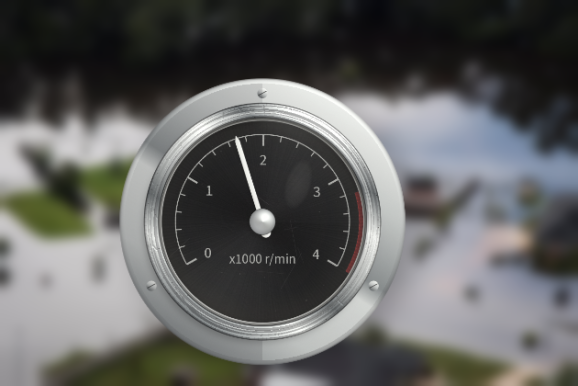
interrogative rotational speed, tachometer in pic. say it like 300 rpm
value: 1700 rpm
